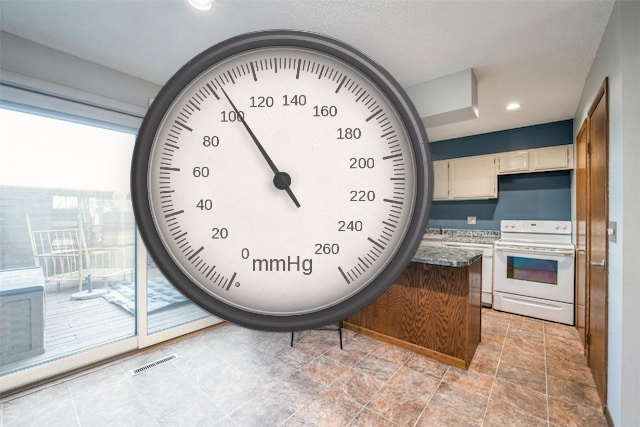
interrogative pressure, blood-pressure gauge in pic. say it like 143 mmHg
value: 104 mmHg
